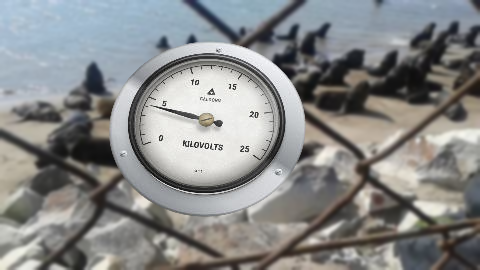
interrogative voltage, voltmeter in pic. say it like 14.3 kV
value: 4 kV
